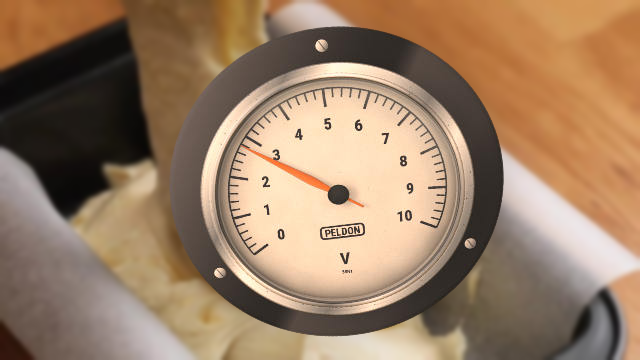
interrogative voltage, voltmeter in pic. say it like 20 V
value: 2.8 V
